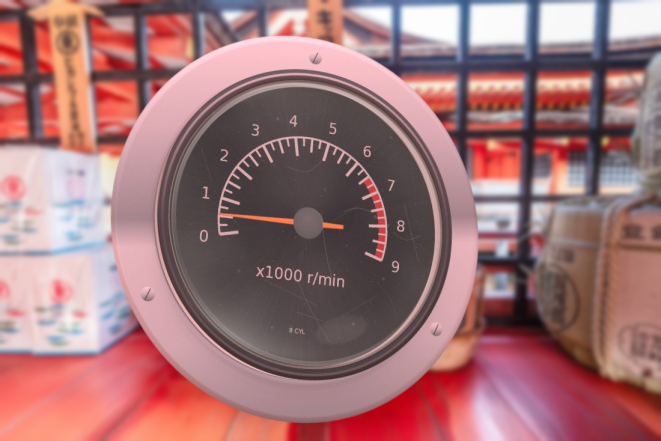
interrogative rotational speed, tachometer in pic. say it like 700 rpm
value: 500 rpm
